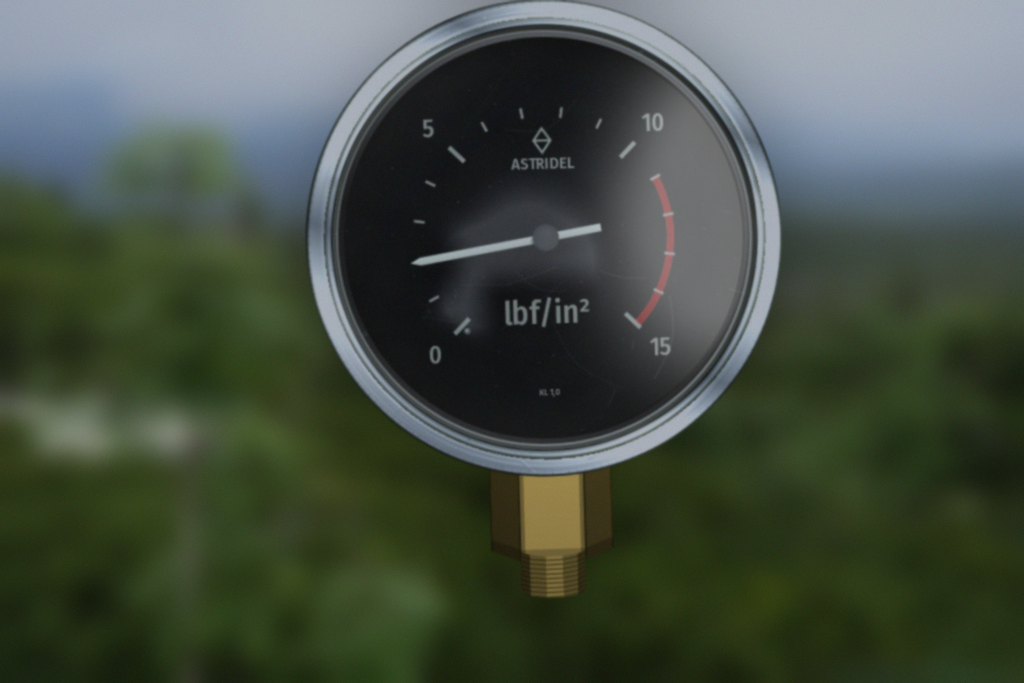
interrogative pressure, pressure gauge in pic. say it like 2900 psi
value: 2 psi
